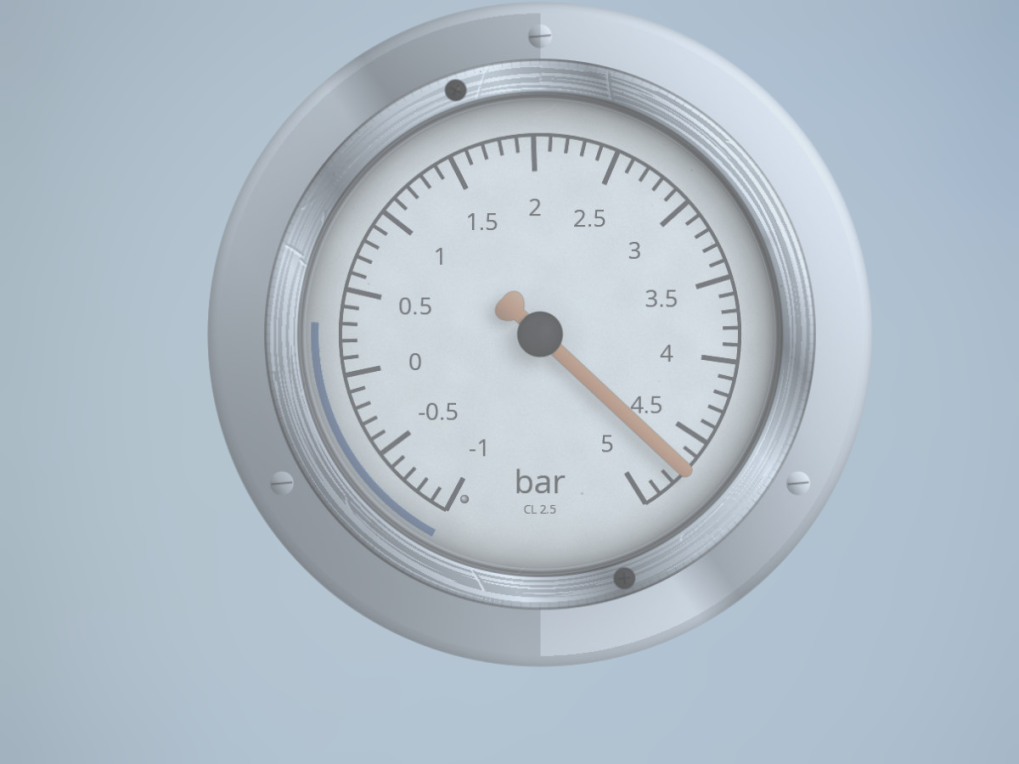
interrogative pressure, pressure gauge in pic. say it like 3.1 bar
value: 4.7 bar
